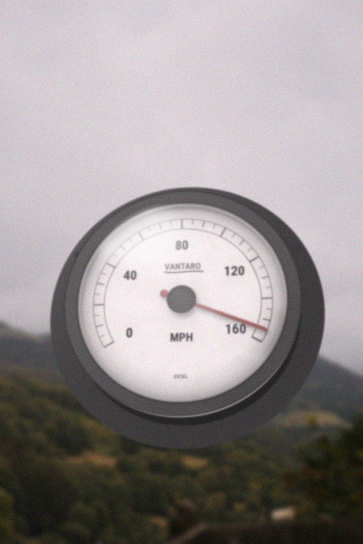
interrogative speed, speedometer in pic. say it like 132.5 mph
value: 155 mph
